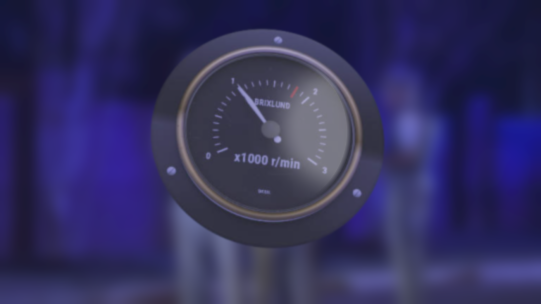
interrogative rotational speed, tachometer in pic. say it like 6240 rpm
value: 1000 rpm
